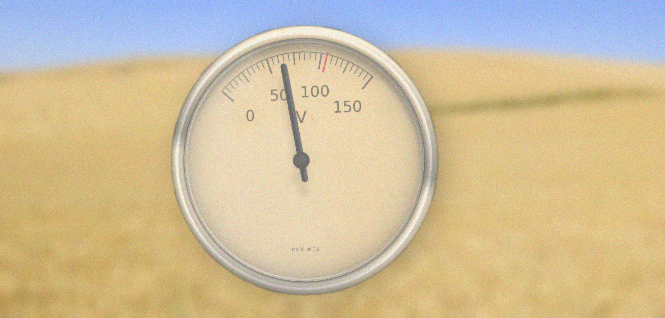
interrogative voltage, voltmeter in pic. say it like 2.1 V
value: 65 V
